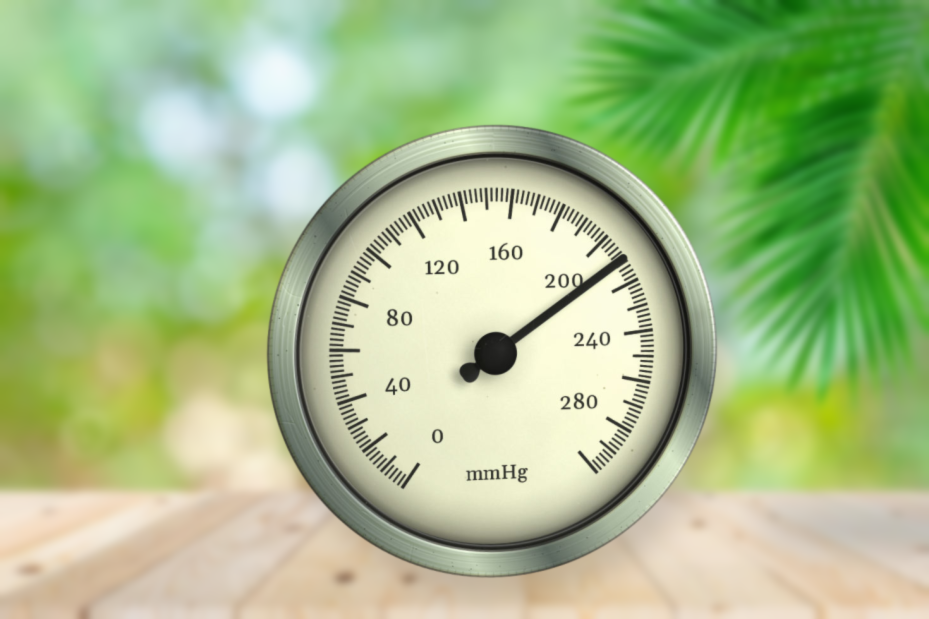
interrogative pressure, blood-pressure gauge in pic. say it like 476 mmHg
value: 210 mmHg
